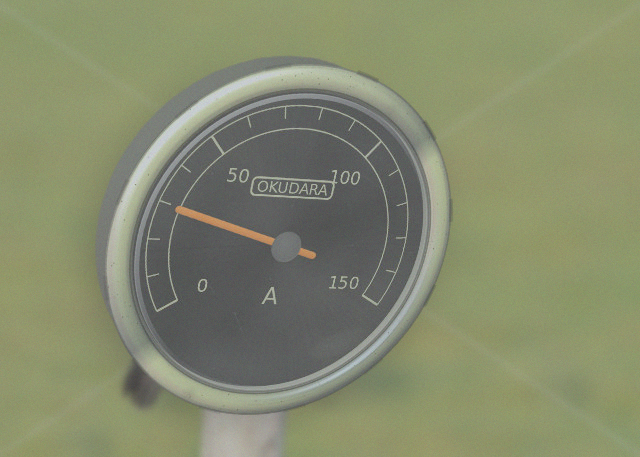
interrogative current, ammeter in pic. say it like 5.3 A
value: 30 A
